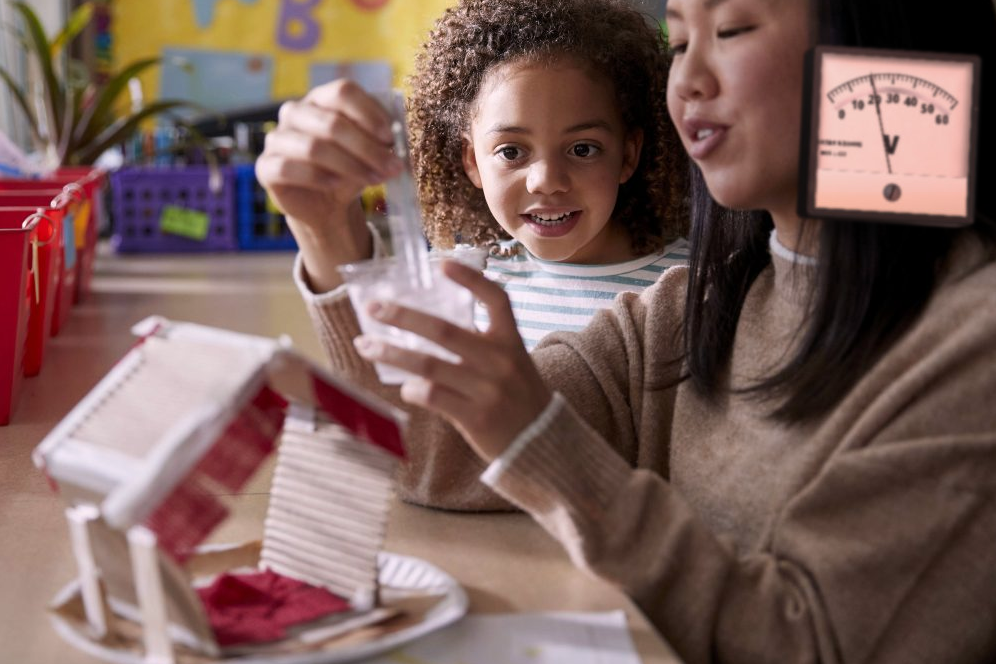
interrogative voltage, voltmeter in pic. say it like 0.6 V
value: 20 V
